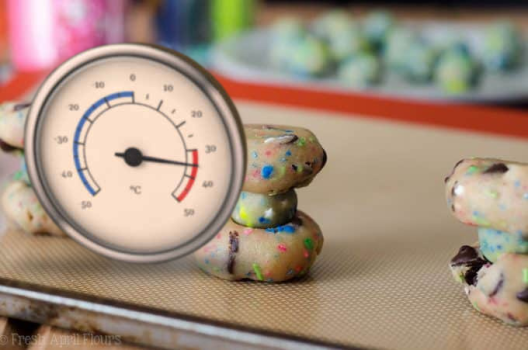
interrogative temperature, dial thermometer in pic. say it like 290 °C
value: 35 °C
